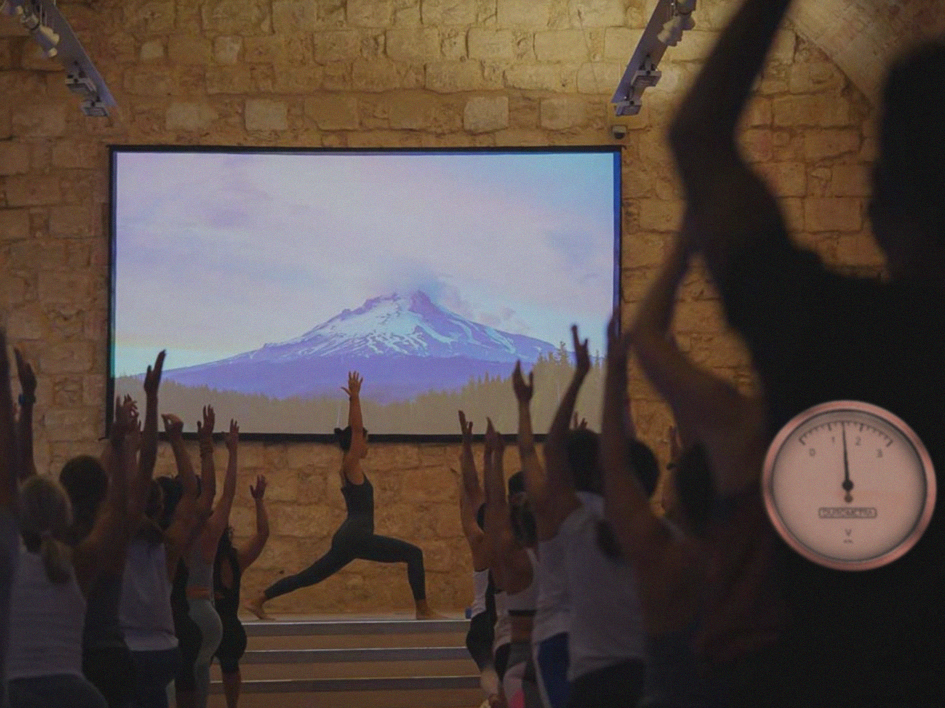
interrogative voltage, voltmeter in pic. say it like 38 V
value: 1.4 V
